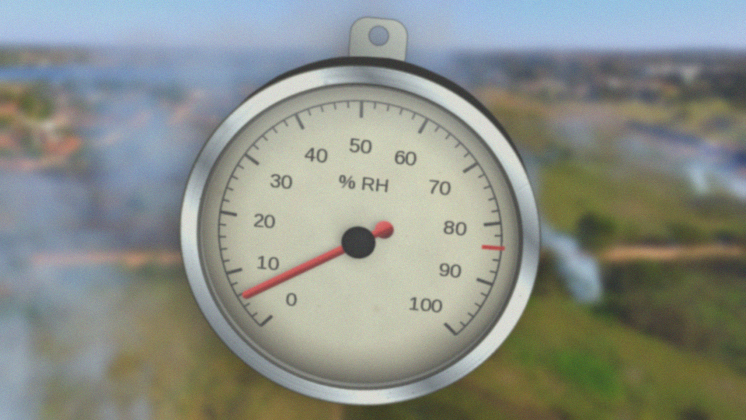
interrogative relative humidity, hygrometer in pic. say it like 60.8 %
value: 6 %
